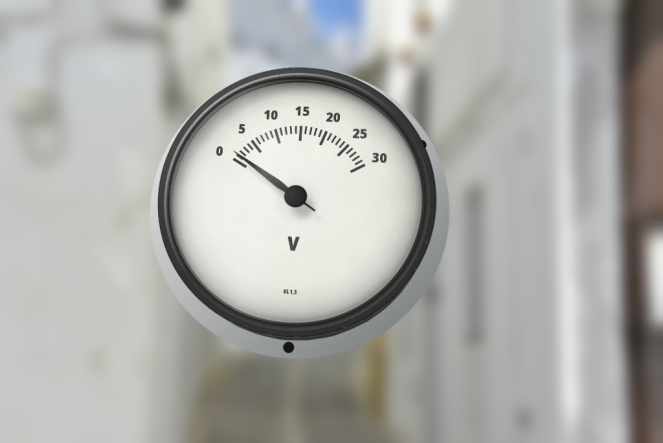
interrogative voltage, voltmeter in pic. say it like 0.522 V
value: 1 V
